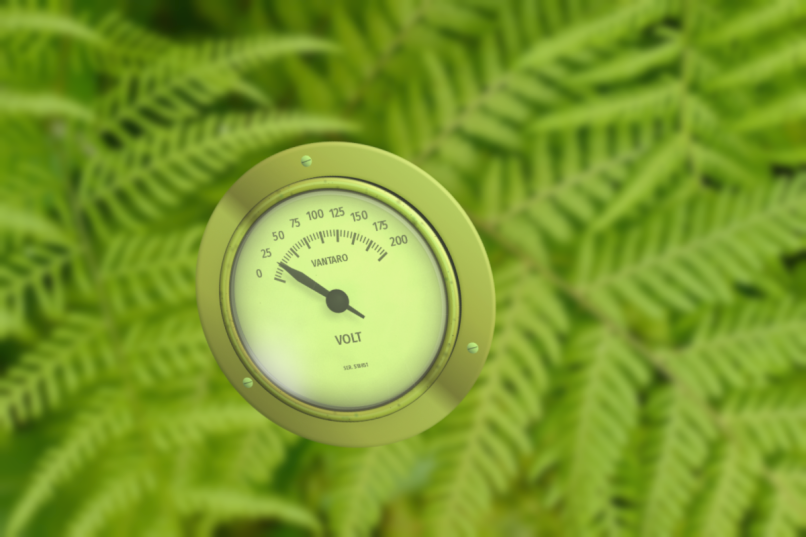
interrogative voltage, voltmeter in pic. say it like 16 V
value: 25 V
